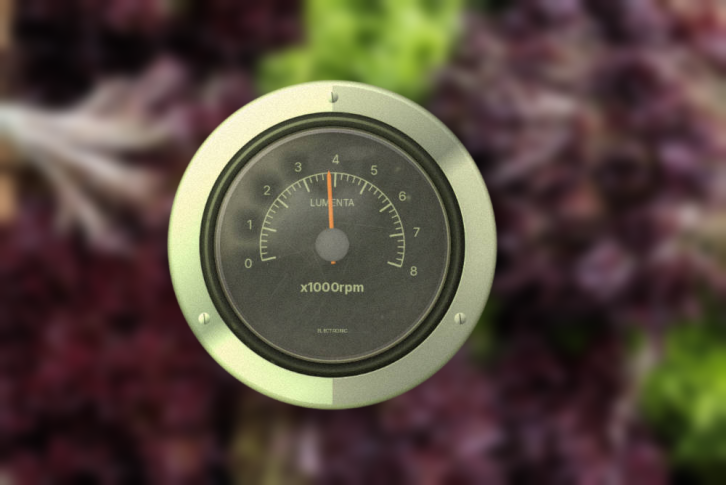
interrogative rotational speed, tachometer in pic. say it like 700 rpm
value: 3800 rpm
